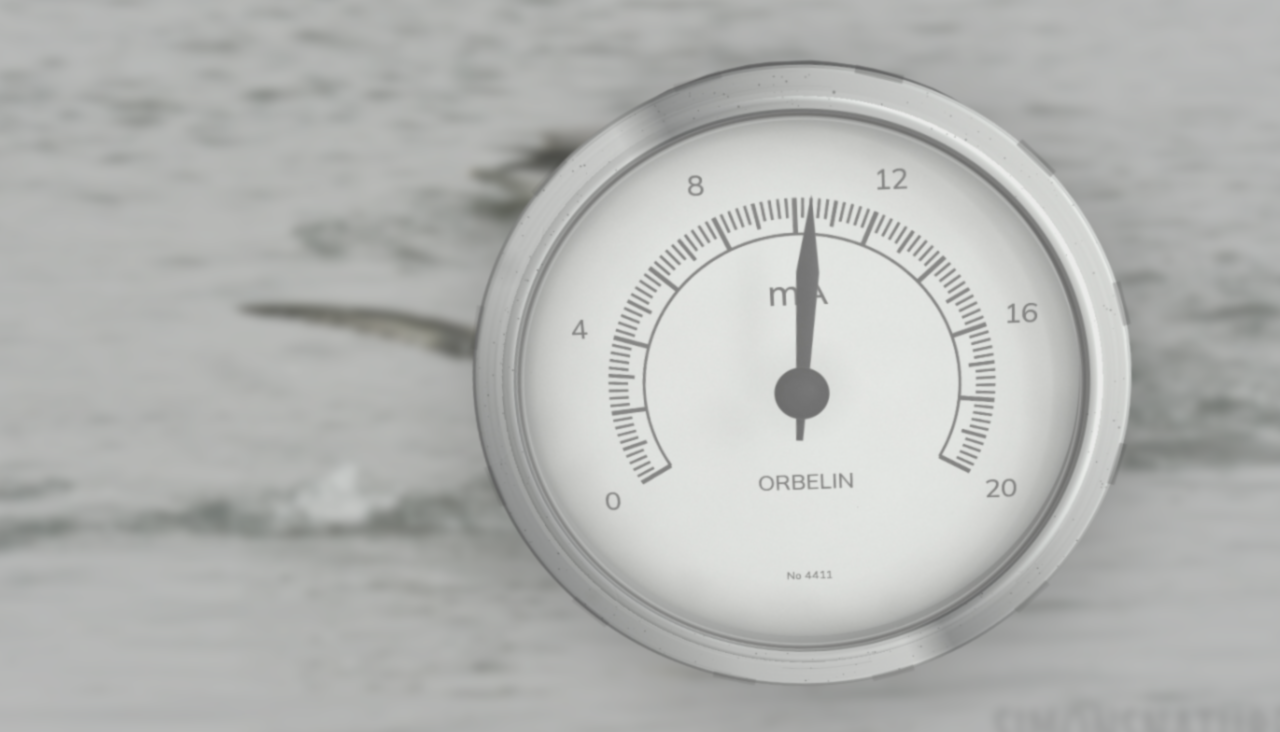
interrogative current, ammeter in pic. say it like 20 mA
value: 10.4 mA
